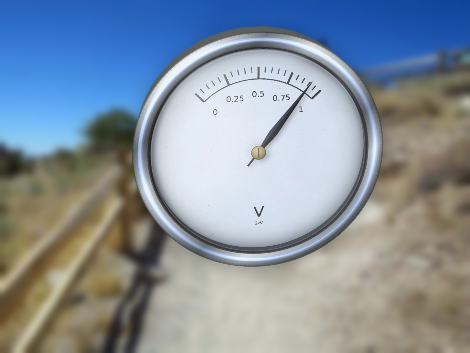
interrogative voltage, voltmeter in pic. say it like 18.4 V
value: 0.9 V
